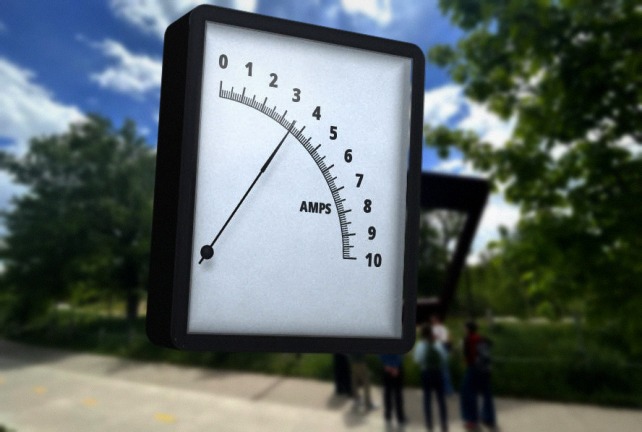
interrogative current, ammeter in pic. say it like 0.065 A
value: 3.5 A
